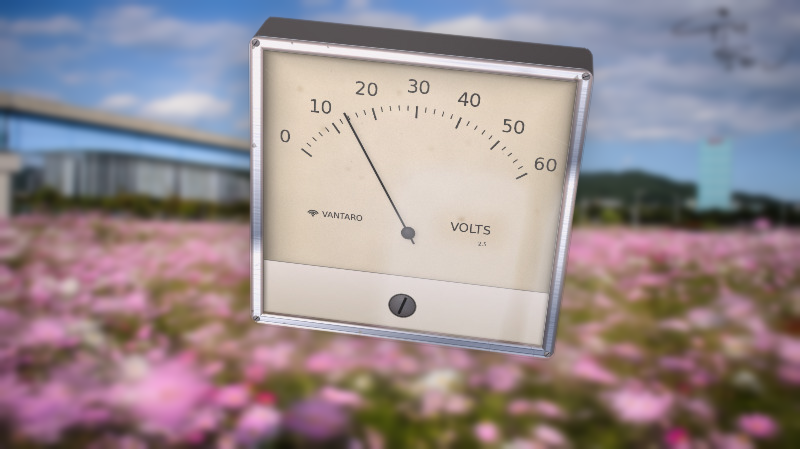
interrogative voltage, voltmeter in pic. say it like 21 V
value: 14 V
